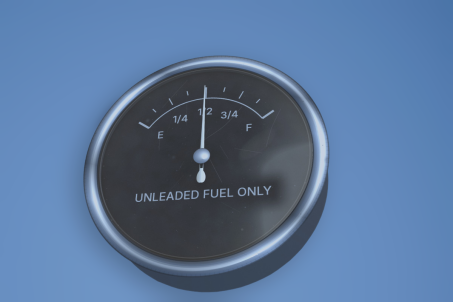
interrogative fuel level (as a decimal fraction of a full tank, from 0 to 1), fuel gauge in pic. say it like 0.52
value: 0.5
